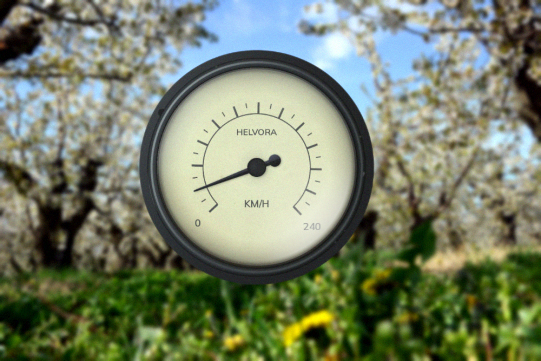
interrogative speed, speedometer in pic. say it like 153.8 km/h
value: 20 km/h
